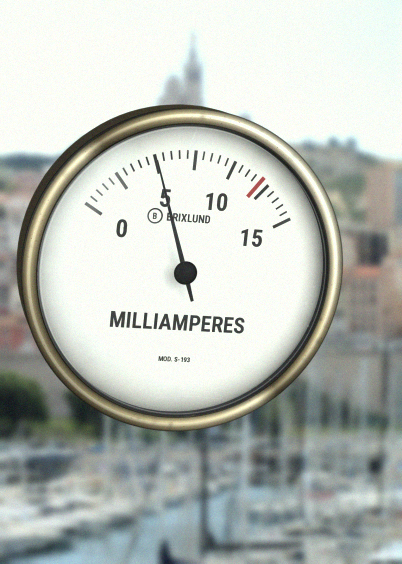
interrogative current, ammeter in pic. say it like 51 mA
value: 5 mA
